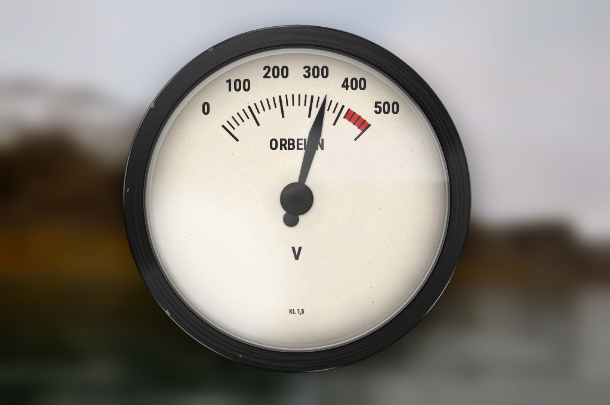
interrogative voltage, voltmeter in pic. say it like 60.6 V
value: 340 V
